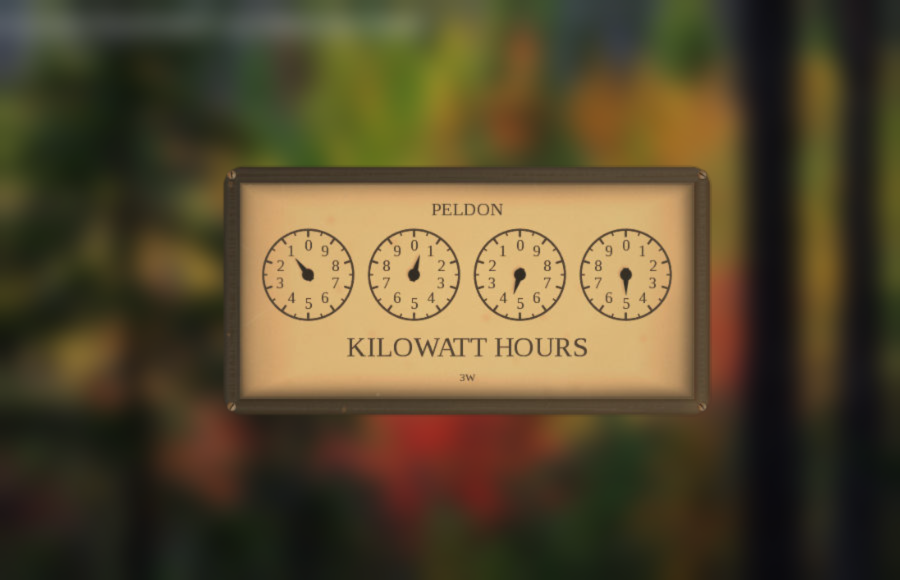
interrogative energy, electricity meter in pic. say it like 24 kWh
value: 1045 kWh
